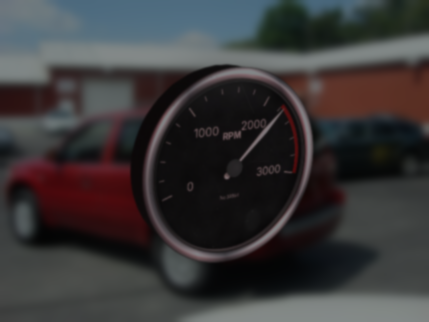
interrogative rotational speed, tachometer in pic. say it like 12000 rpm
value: 2200 rpm
